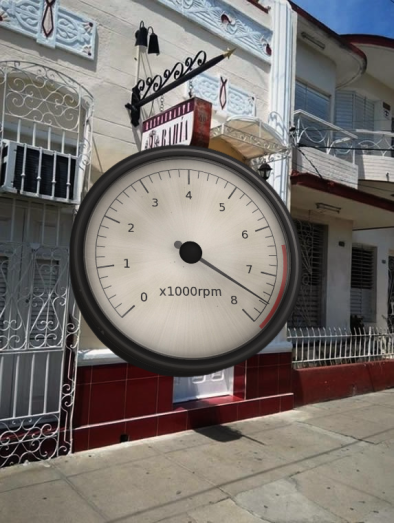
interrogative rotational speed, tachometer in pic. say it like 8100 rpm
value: 7600 rpm
